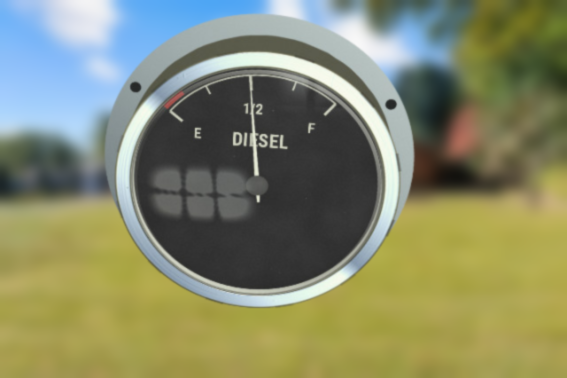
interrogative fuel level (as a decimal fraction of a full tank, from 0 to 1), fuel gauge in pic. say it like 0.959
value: 0.5
